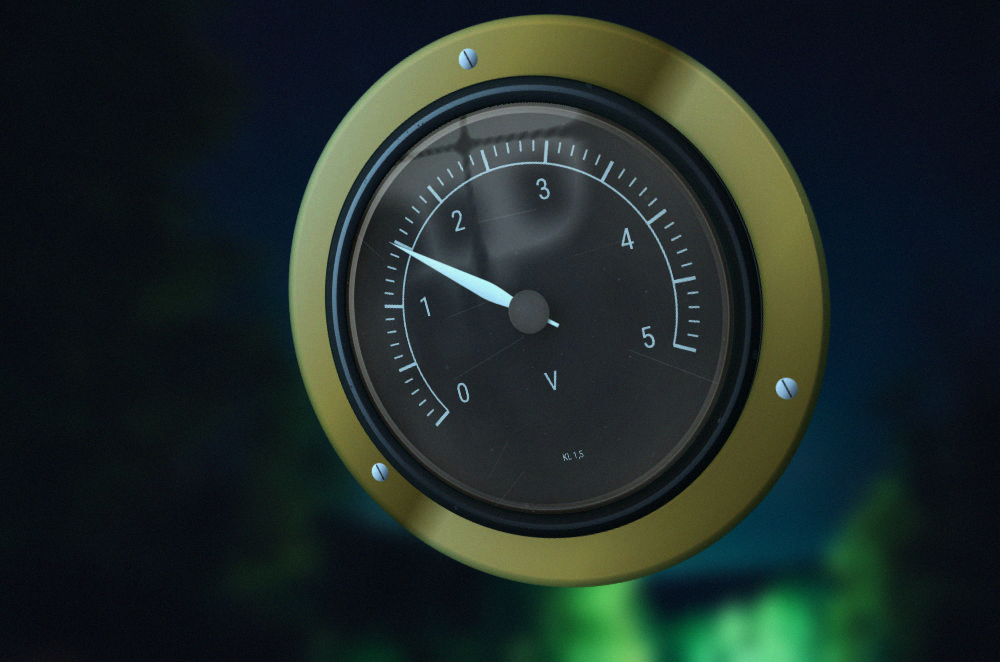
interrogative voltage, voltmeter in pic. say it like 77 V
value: 1.5 V
